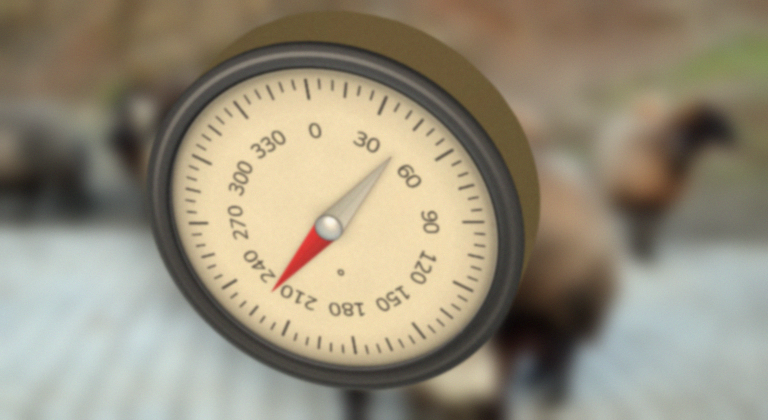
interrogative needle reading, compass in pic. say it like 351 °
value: 225 °
